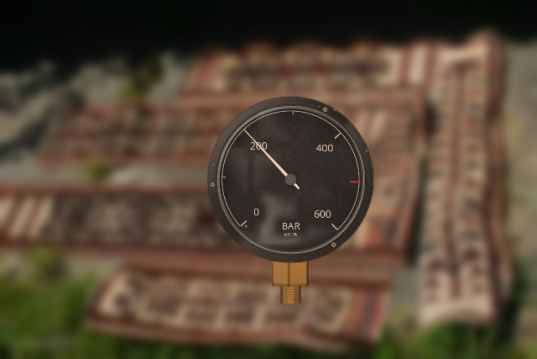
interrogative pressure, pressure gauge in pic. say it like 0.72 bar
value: 200 bar
